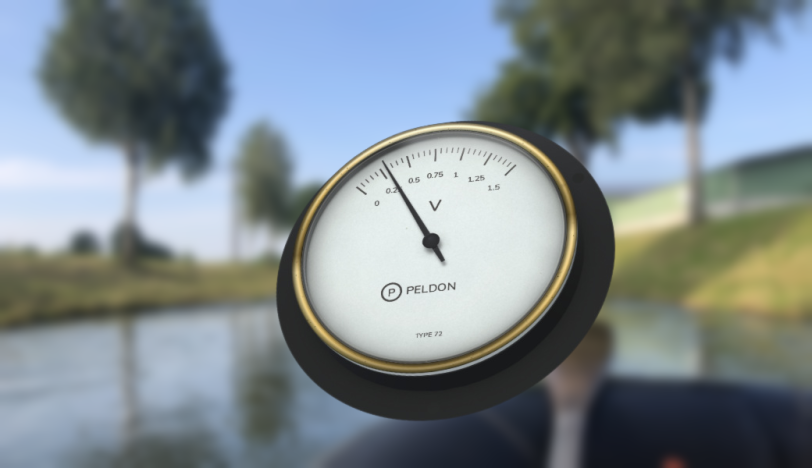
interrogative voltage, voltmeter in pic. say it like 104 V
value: 0.3 V
